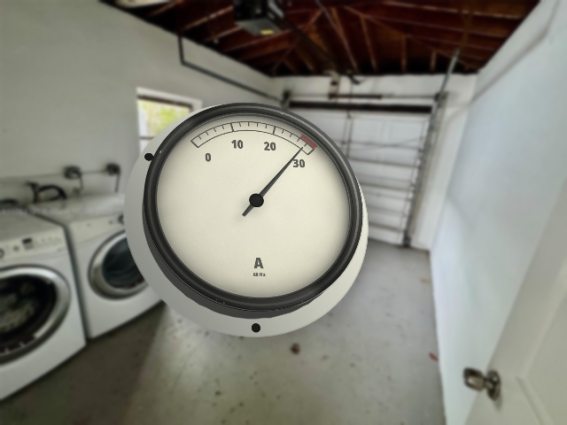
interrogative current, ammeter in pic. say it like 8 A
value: 28 A
